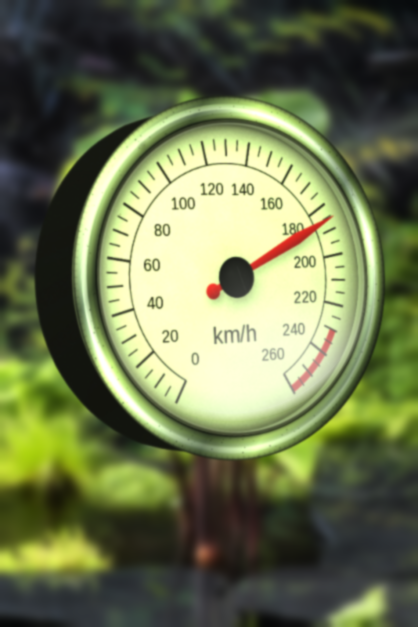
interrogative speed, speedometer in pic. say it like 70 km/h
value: 185 km/h
